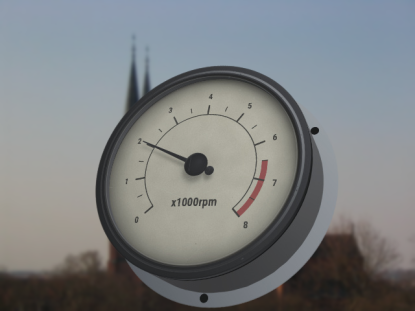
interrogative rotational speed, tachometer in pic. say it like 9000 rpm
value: 2000 rpm
